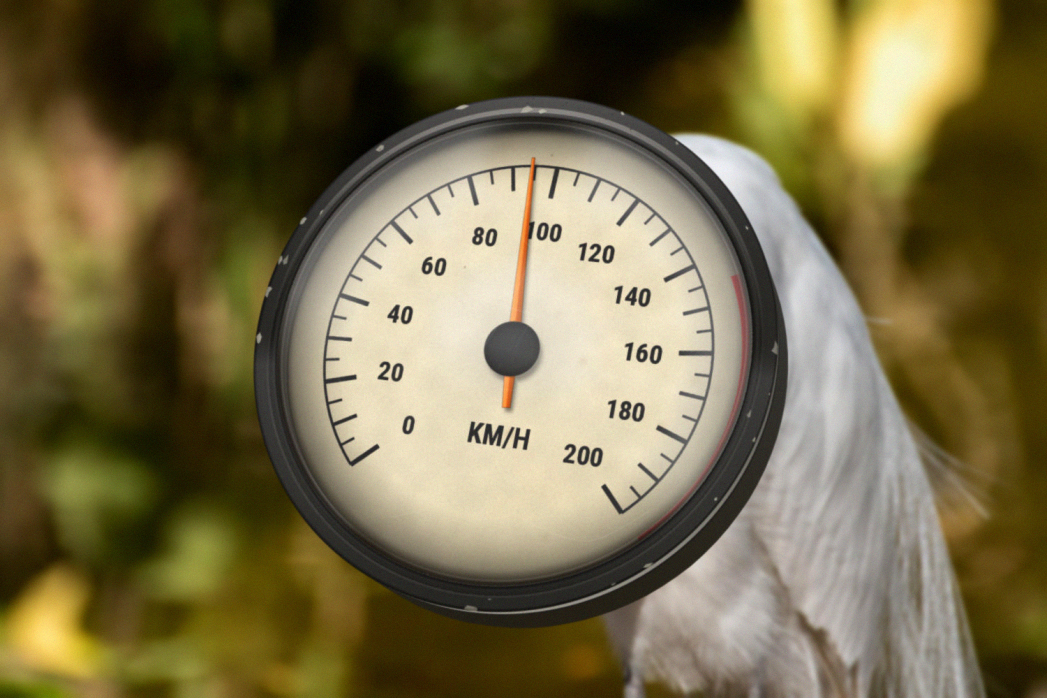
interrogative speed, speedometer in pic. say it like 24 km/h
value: 95 km/h
